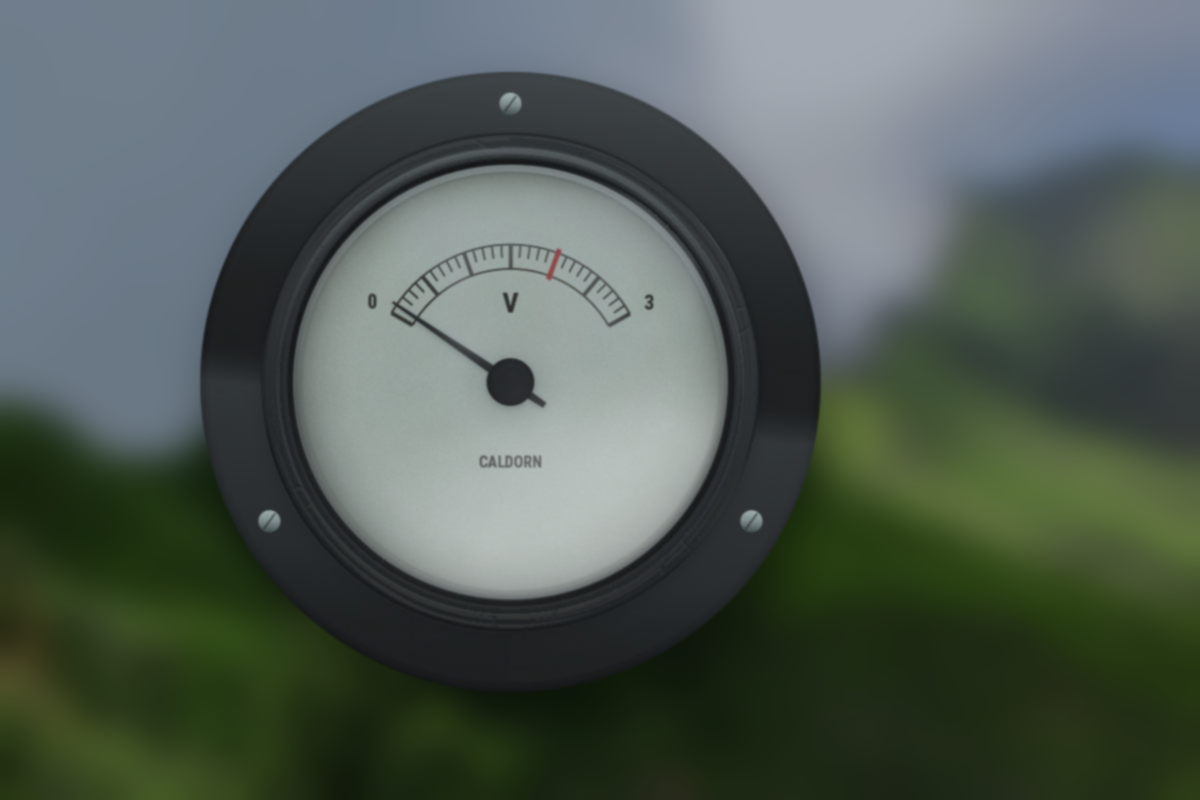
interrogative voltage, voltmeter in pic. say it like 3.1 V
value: 0.1 V
